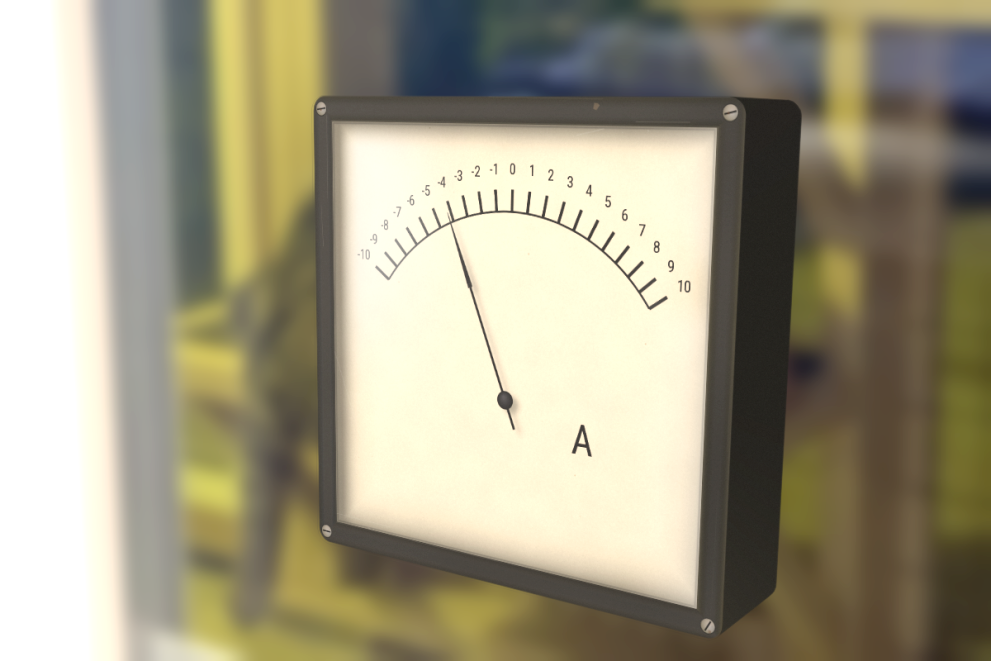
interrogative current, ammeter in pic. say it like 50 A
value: -4 A
